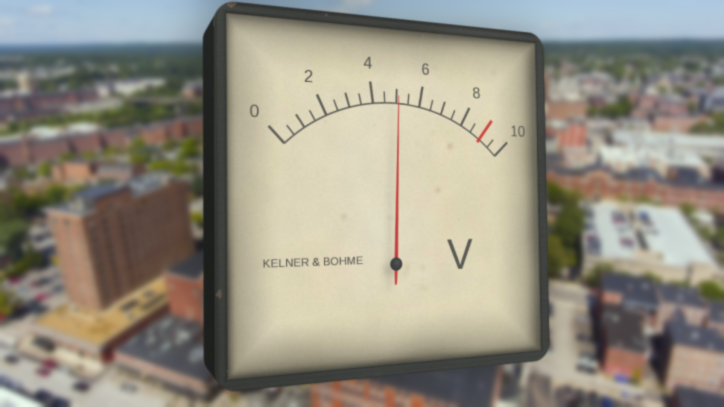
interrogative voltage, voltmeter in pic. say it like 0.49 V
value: 5 V
